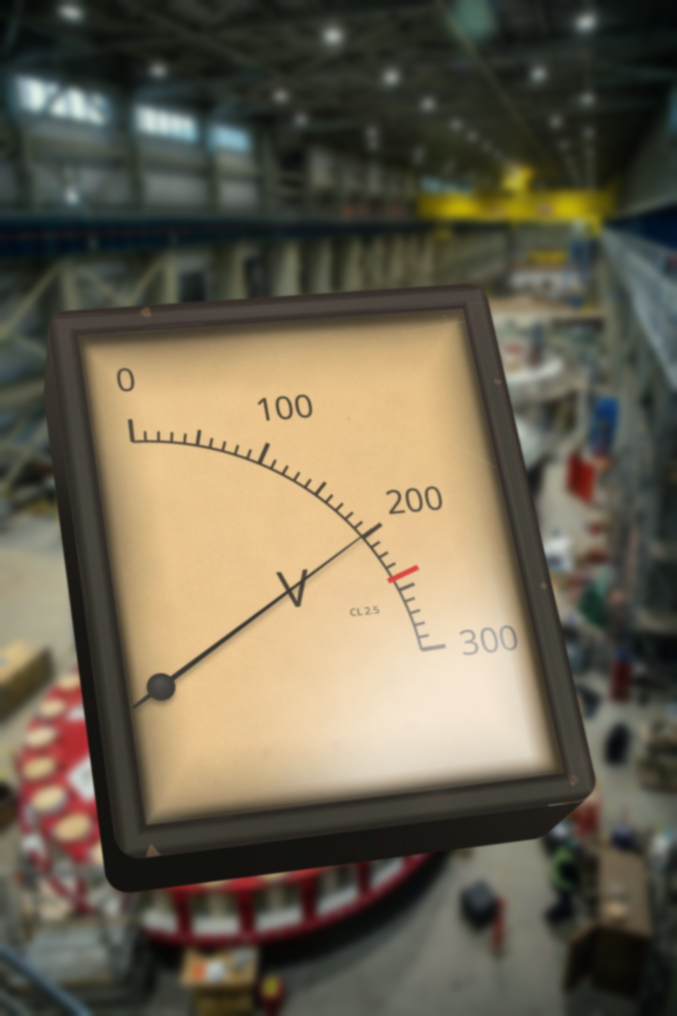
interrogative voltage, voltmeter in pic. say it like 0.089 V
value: 200 V
